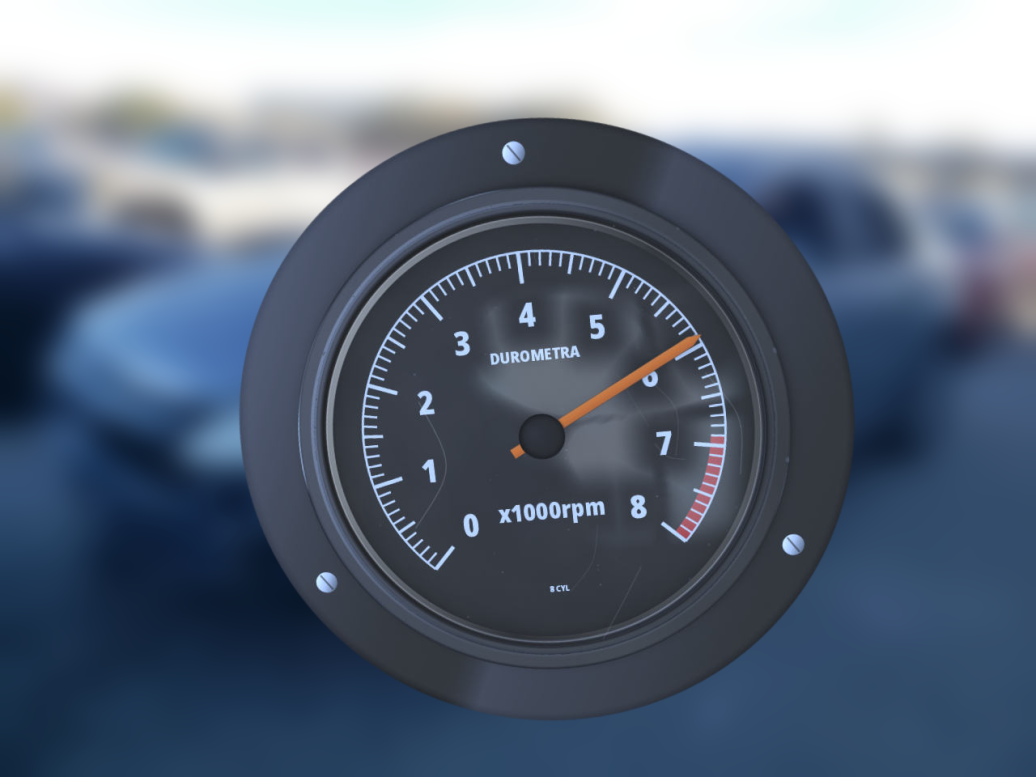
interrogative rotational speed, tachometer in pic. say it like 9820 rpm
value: 5900 rpm
